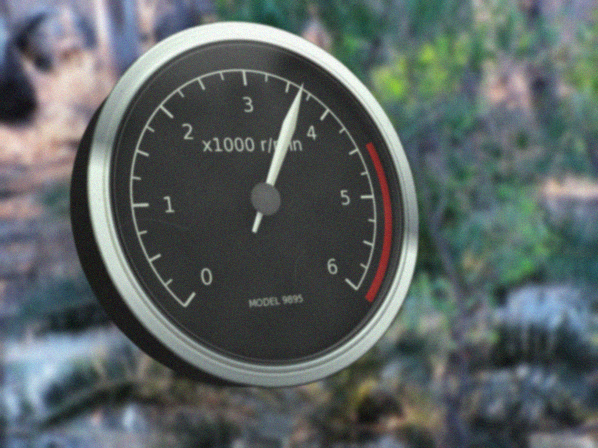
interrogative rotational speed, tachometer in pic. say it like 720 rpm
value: 3625 rpm
